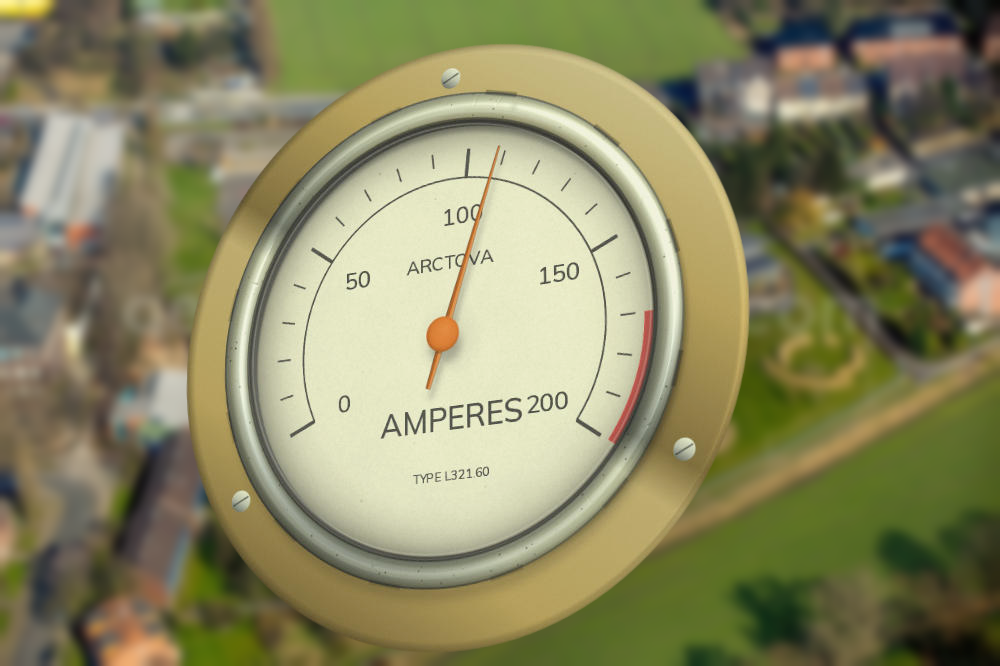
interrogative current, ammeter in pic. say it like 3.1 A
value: 110 A
